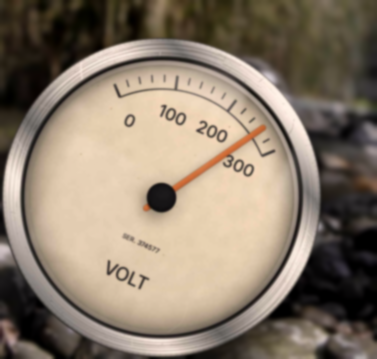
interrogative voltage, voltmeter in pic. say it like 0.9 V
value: 260 V
